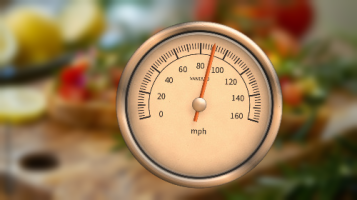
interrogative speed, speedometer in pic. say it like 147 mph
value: 90 mph
